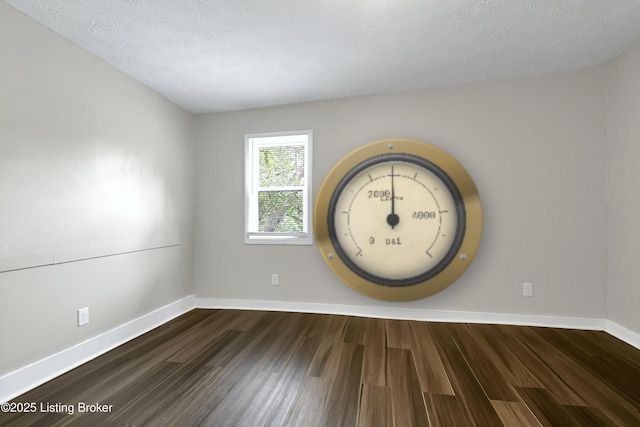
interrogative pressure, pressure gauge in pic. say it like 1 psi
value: 2500 psi
